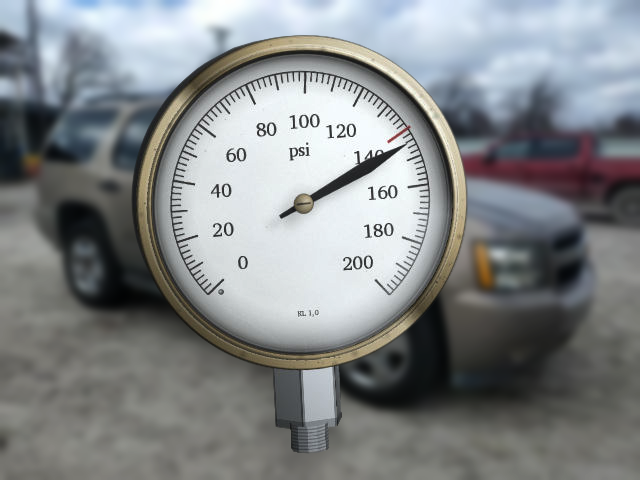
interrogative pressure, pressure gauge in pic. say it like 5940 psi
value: 144 psi
